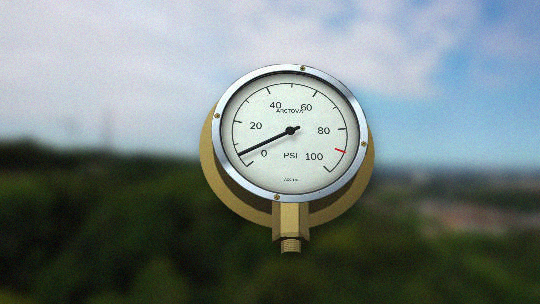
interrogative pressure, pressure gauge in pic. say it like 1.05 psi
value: 5 psi
